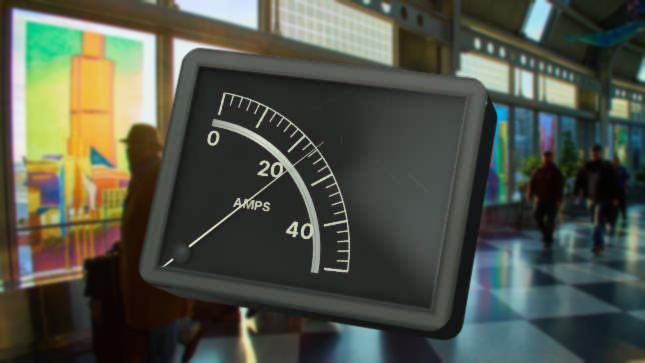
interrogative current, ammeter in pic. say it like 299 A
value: 24 A
